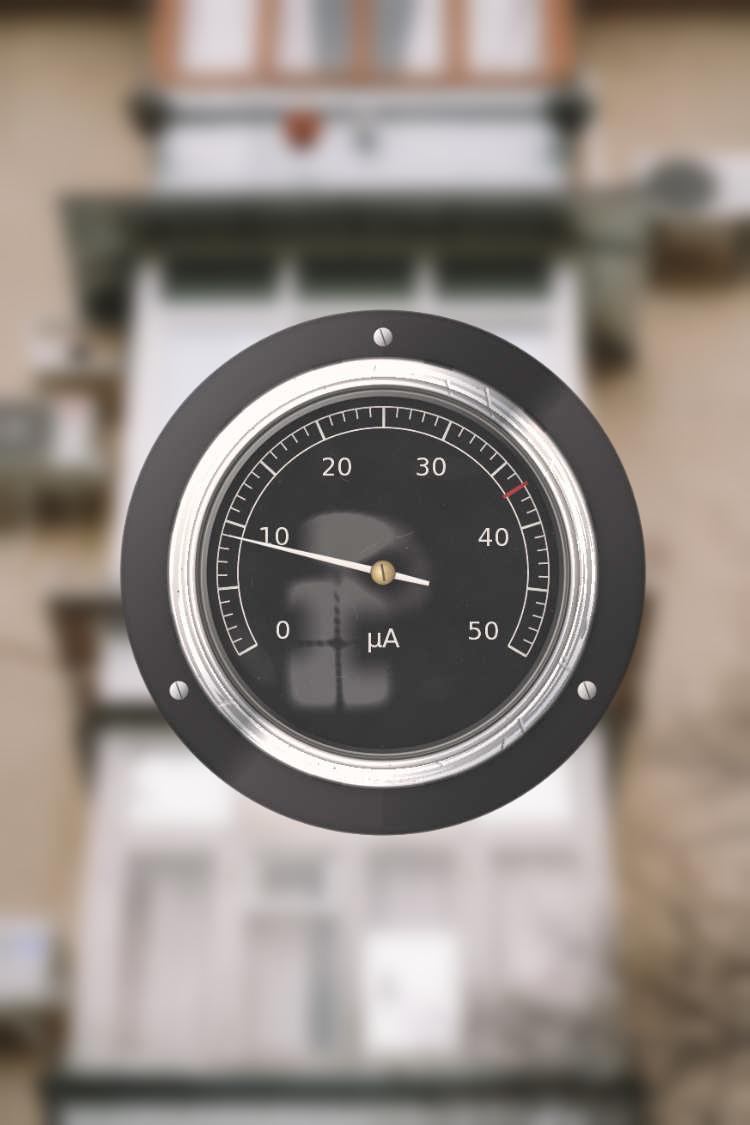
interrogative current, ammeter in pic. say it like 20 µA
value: 9 µA
